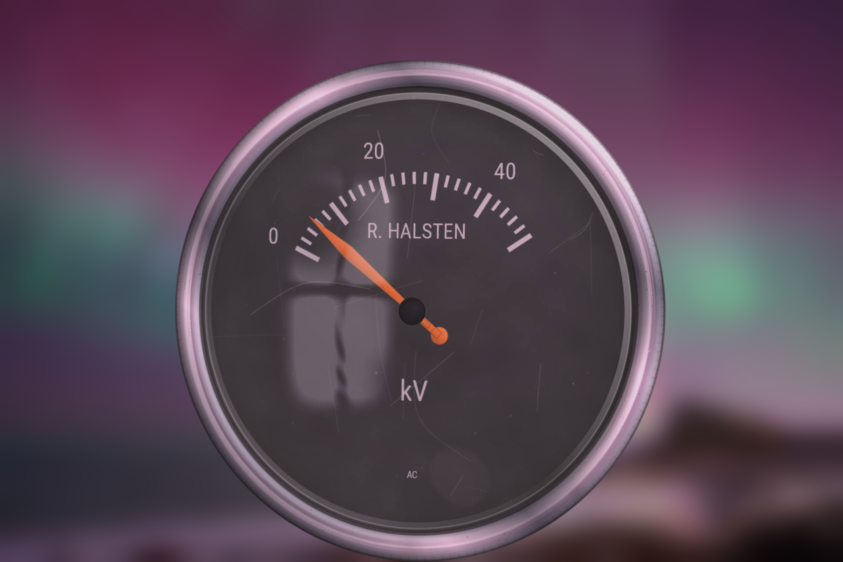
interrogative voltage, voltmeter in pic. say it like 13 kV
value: 6 kV
